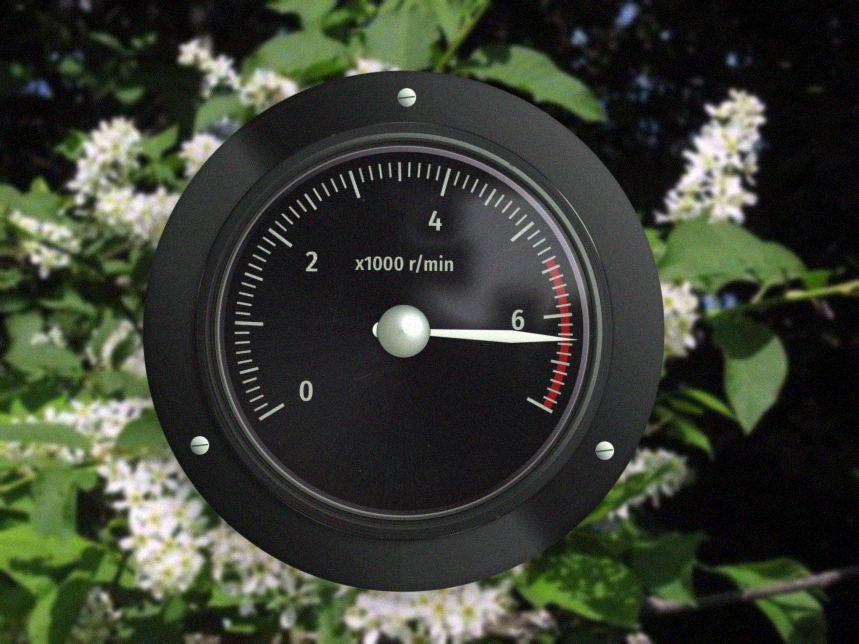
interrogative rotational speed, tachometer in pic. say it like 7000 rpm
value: 6250 rpm
